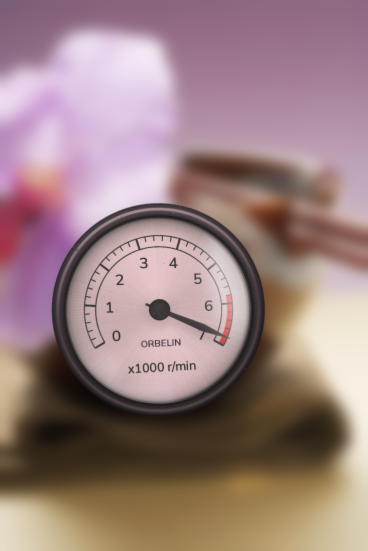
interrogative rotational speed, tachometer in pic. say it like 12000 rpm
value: 6800 rpm
